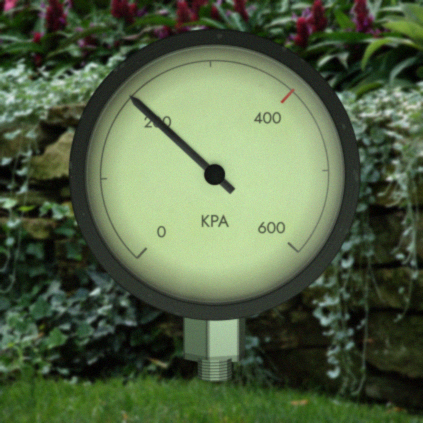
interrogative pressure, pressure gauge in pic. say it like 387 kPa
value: 200 kPa
